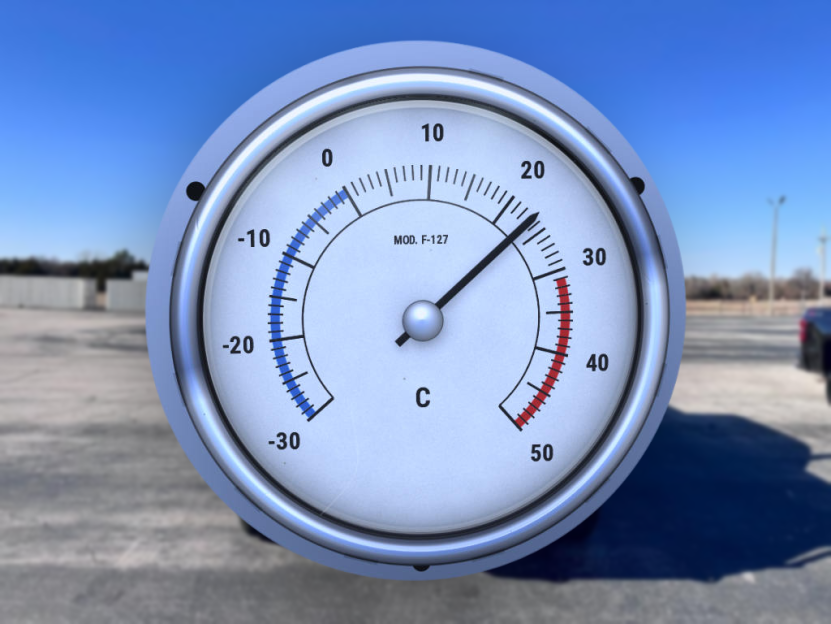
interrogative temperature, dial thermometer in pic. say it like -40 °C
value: 23 °C
